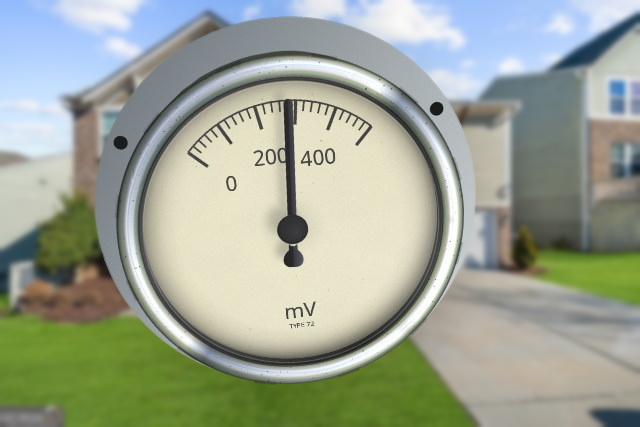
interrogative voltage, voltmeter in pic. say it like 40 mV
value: 280 mV
